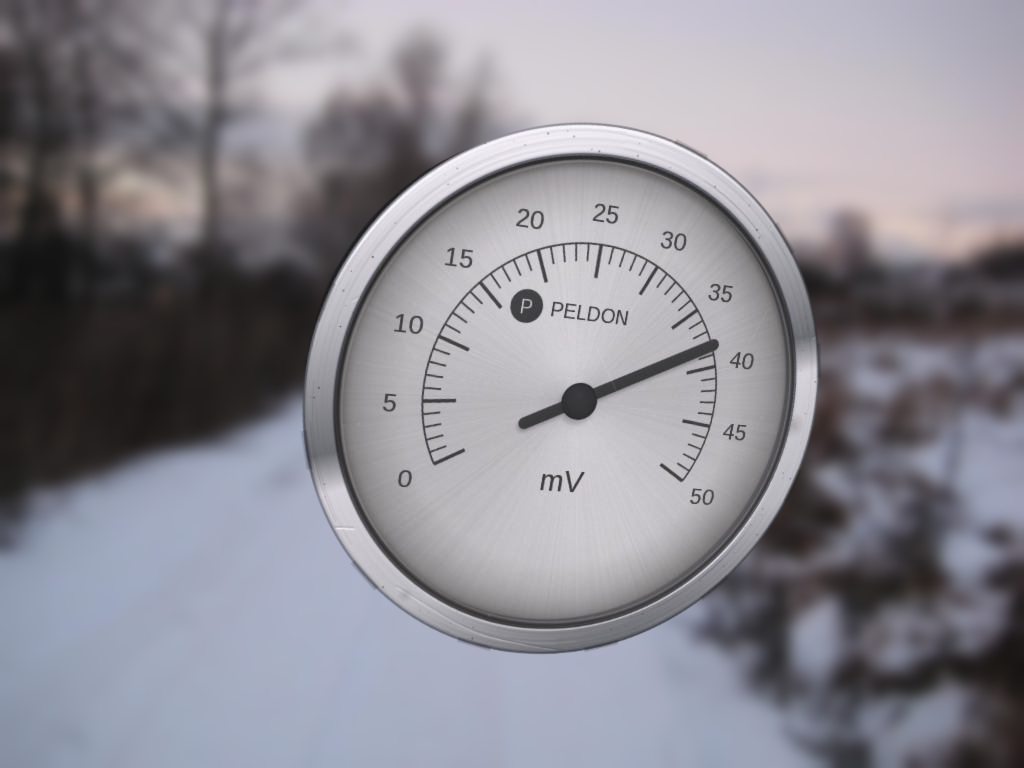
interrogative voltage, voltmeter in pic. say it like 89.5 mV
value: 38 mV
